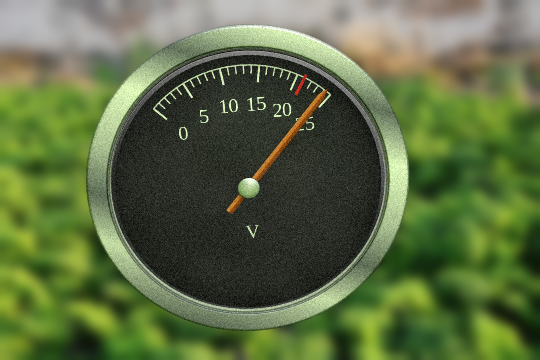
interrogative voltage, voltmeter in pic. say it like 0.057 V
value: 24 V
